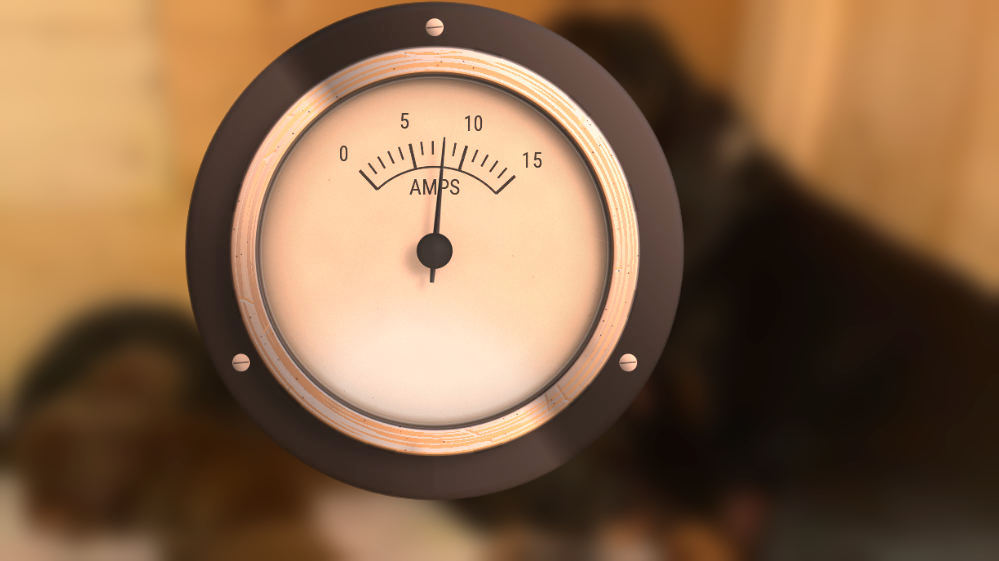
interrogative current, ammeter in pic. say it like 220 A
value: 8 A
